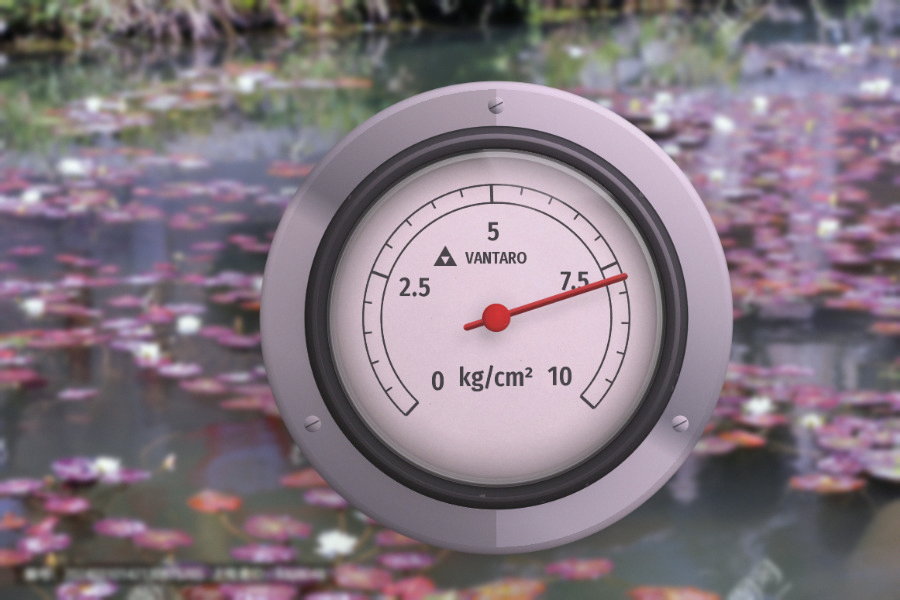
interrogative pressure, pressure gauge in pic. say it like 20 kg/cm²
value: 7.75 kg/cm²
